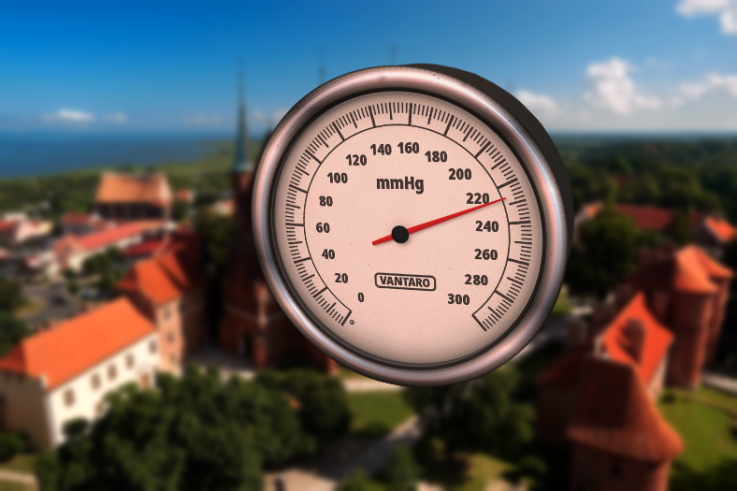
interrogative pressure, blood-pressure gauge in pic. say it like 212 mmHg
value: 226 mmHg
